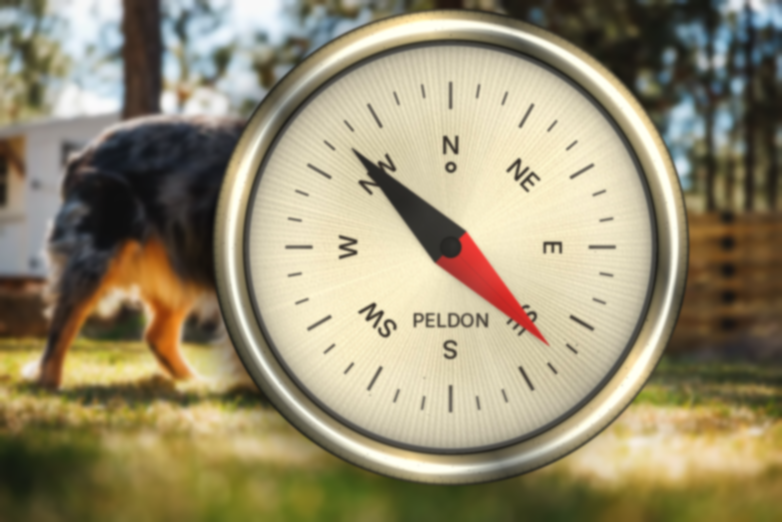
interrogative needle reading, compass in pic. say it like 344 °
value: 135 °
